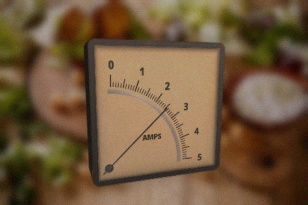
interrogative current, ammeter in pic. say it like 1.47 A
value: 2.5 A
